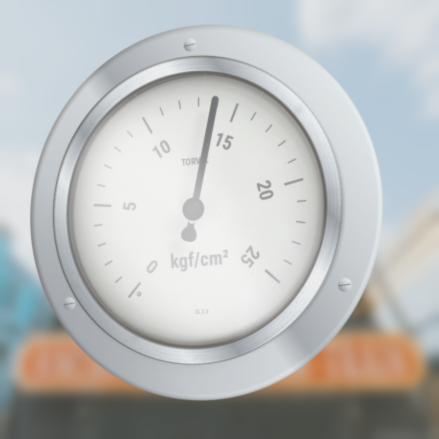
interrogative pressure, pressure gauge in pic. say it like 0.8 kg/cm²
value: 14 kg/cm²
